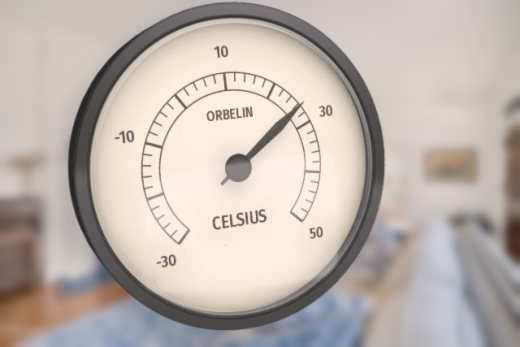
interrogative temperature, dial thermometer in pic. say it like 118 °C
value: 26 °C
